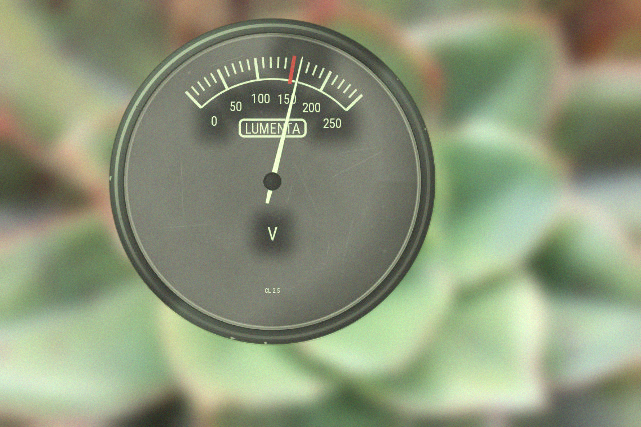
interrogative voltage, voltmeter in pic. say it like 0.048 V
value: 160 V
